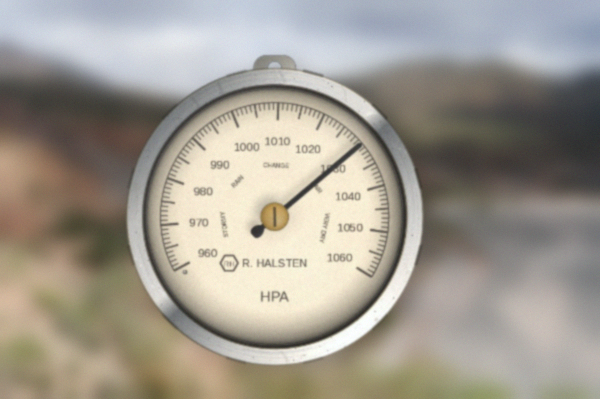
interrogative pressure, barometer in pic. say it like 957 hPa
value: 1030 hPa
